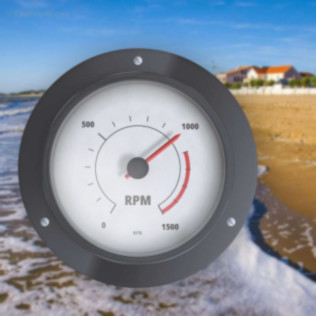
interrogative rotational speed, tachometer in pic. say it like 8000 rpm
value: 1000 rpm
